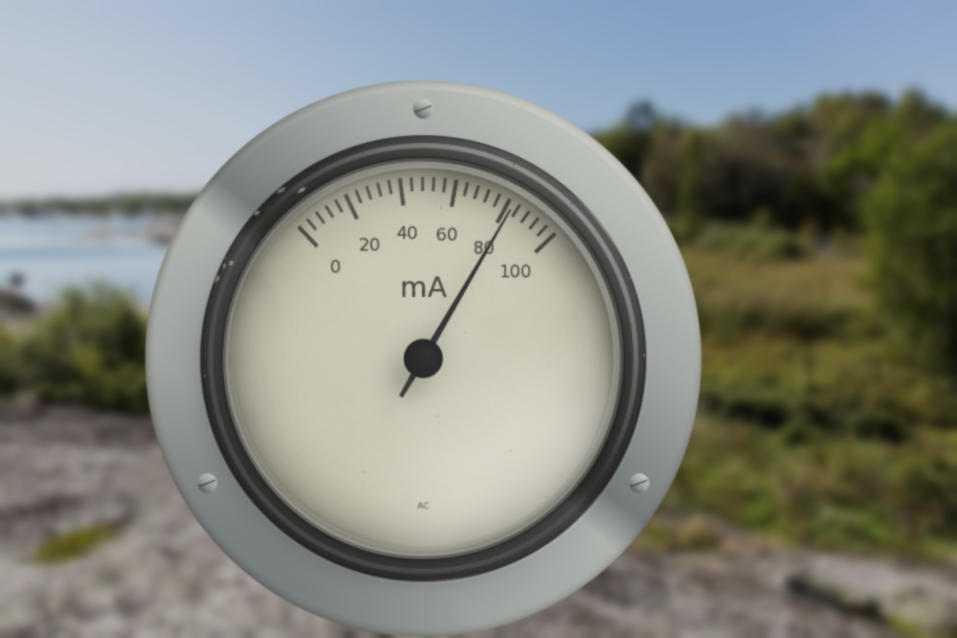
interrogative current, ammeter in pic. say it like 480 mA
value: 82 mA
